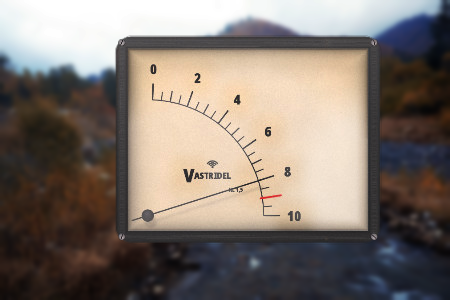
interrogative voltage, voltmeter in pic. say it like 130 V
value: 8 V
